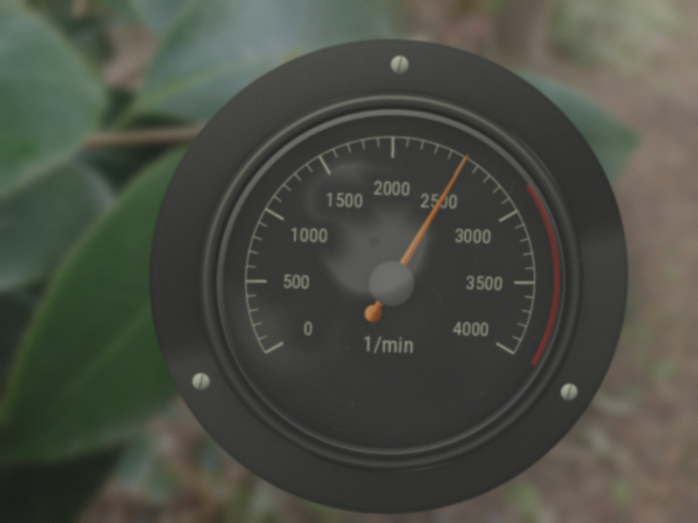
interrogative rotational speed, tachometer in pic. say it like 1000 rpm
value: 2500 rpm
